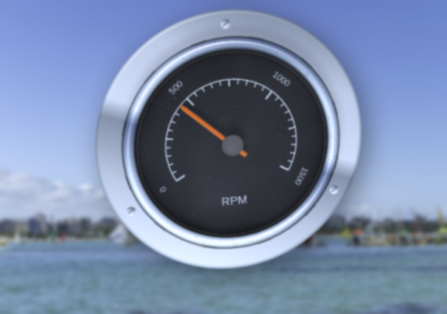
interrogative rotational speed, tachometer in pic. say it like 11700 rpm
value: 450 rpm
